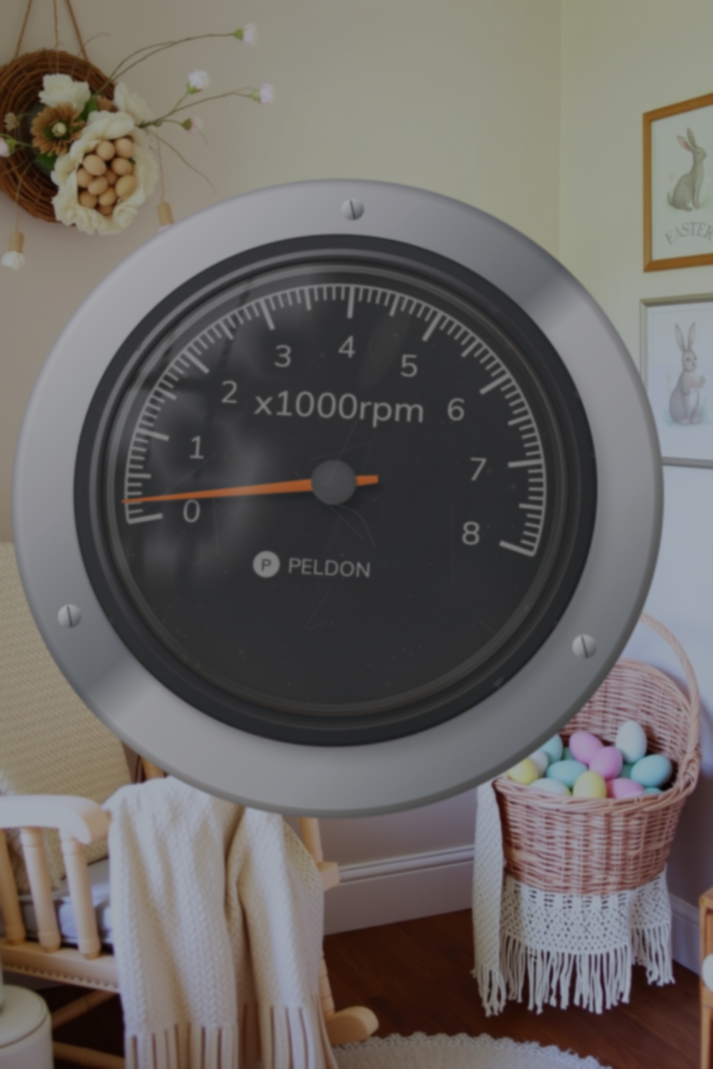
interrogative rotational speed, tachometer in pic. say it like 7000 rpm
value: 200 rpm
